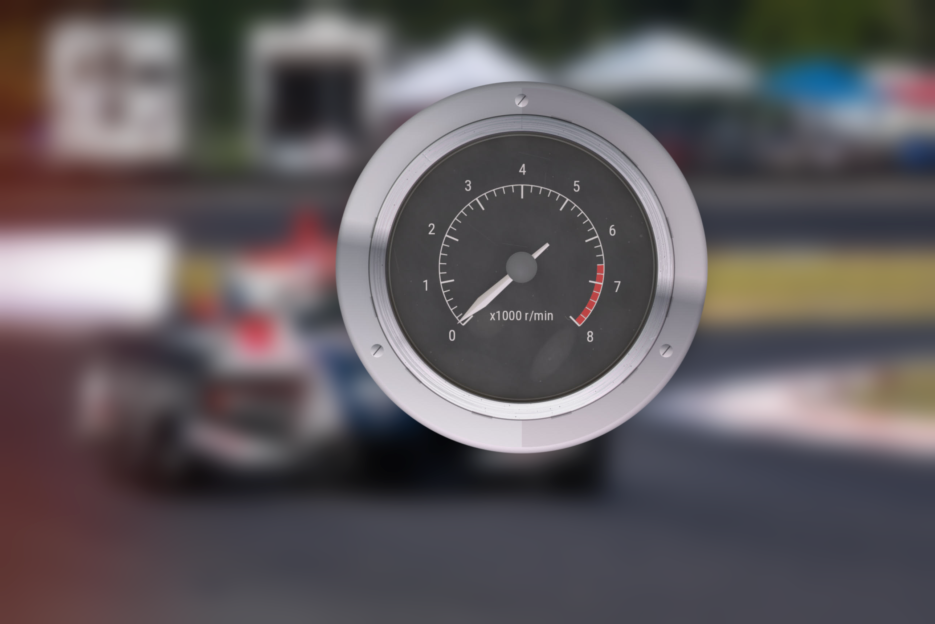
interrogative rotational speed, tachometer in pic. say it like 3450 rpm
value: 100 rpm
